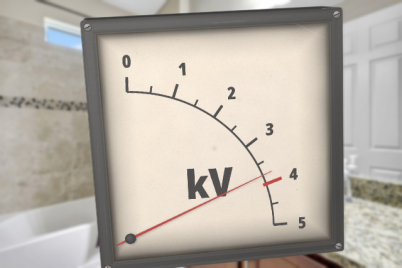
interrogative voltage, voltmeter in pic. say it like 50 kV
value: 3.75 kV
